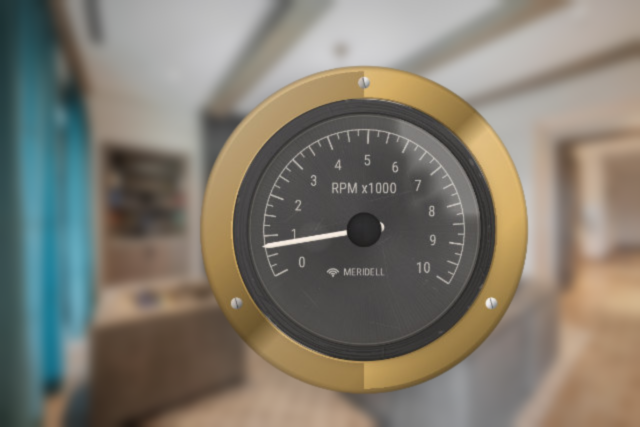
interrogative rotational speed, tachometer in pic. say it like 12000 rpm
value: 750 rpm
